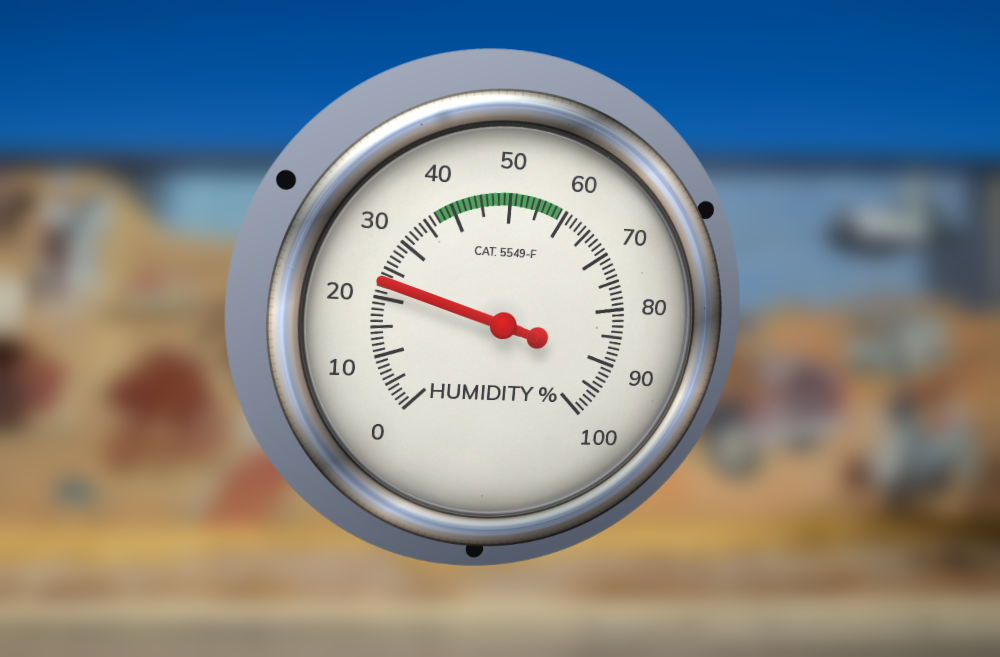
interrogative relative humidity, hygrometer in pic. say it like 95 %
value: 23 %
